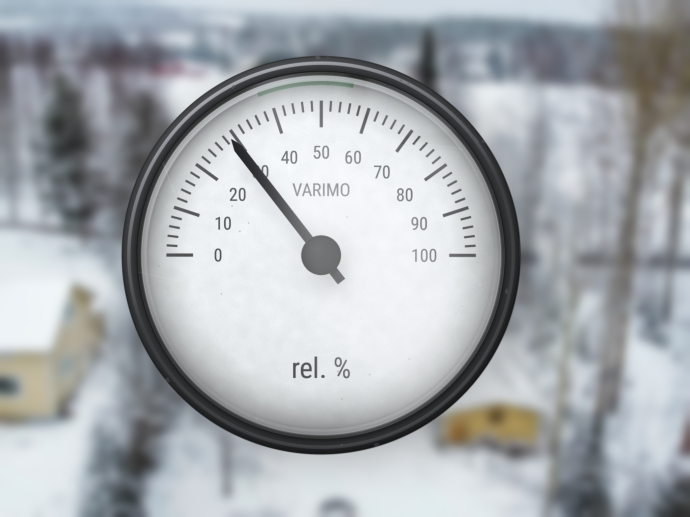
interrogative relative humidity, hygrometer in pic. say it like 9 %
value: 29 %
